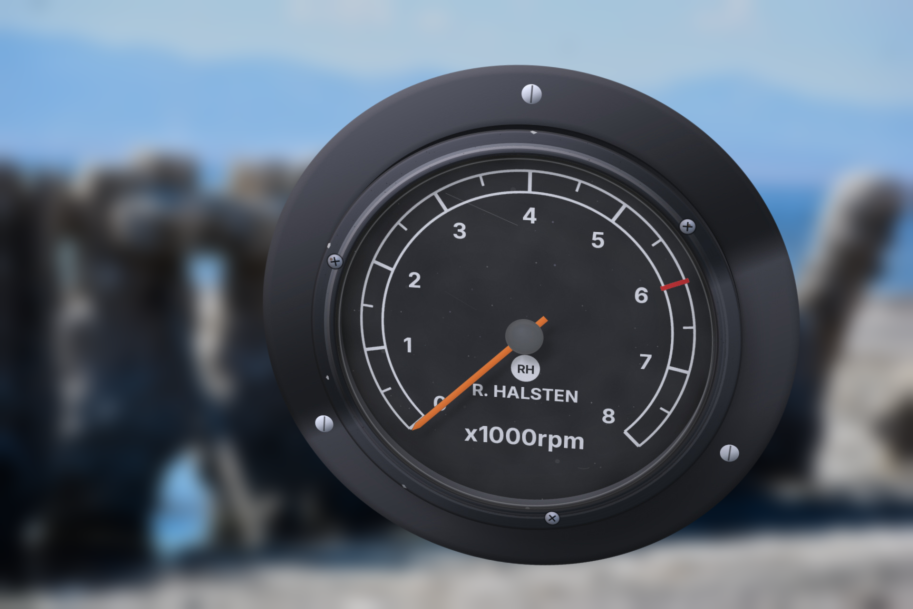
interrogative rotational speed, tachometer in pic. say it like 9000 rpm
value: 0 rpm
